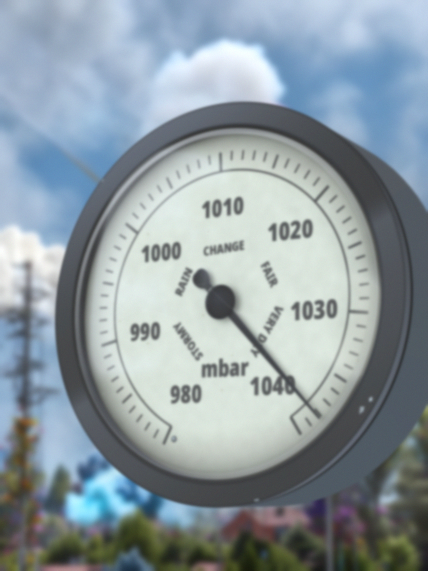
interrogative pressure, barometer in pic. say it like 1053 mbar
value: 1038 mbar
